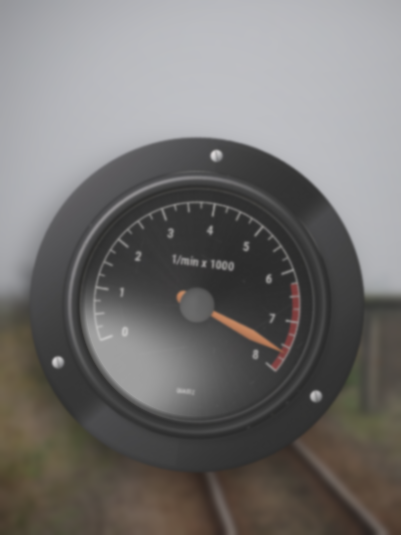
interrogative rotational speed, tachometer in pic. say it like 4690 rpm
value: 7625 rpm
